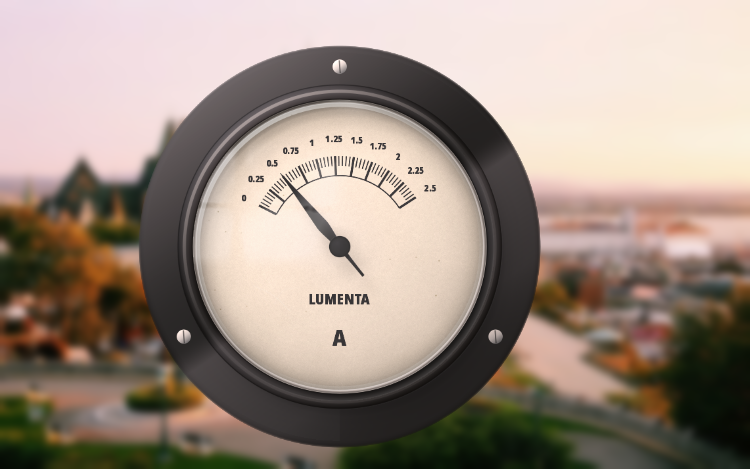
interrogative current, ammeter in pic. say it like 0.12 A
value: 0.5 A
